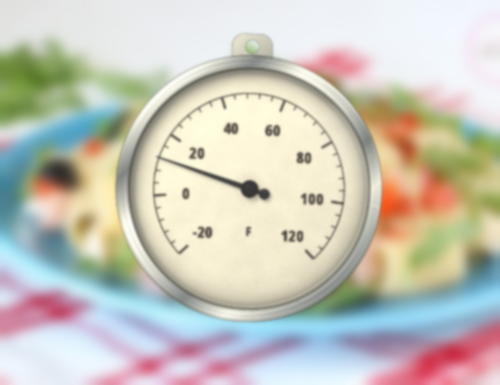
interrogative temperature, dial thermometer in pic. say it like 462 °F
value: 12 °F
